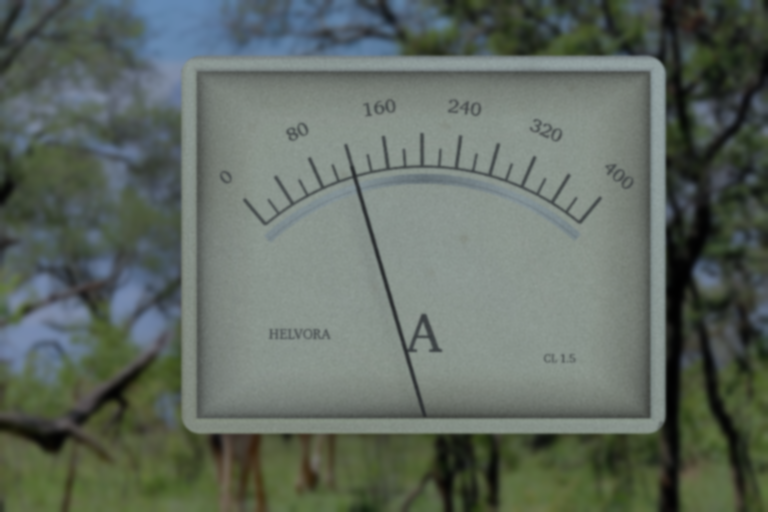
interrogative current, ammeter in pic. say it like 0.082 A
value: 120 A
